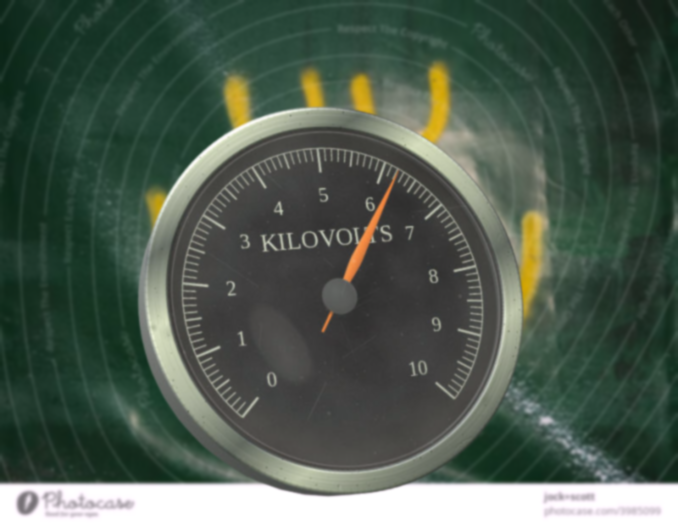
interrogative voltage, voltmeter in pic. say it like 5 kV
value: 6.2 kV
